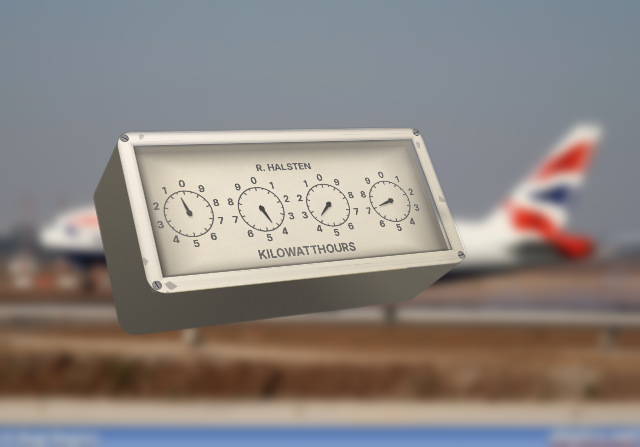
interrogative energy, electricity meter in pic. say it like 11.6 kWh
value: 437 kWh
